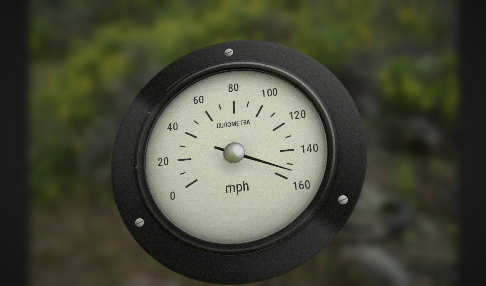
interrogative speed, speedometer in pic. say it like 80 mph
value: 155 mph
